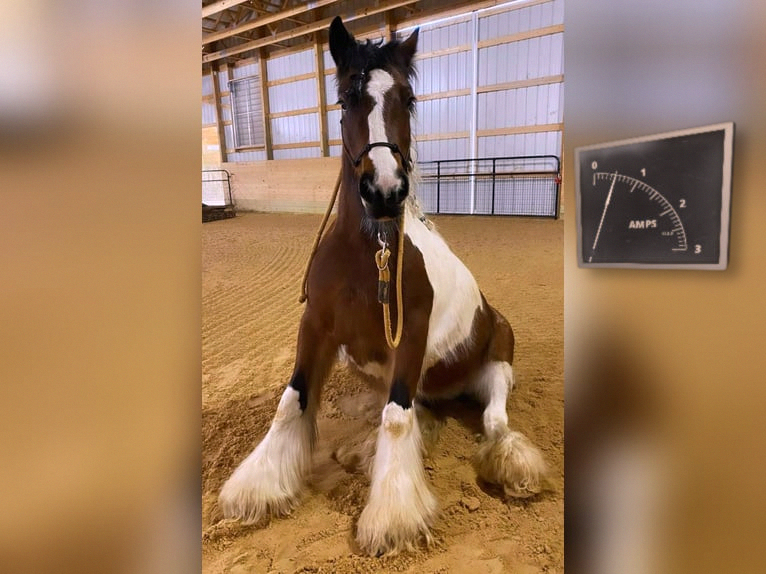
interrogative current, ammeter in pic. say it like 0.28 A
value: 0.5 A
